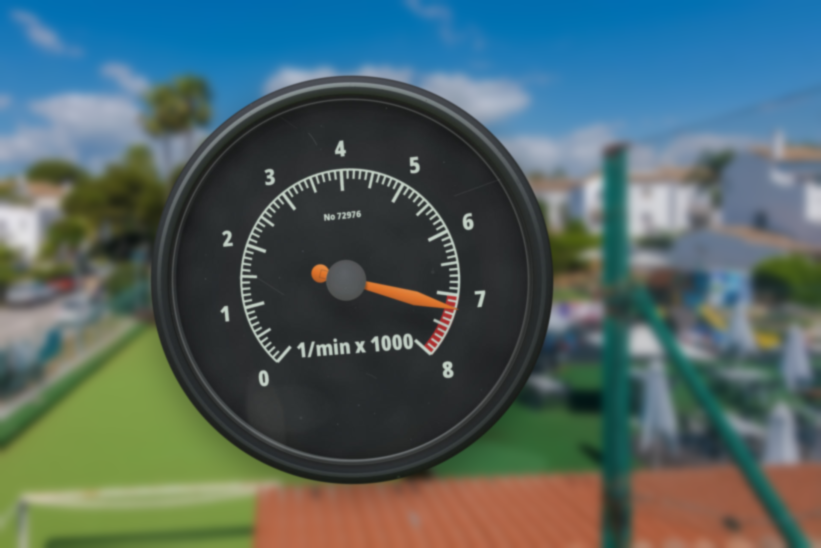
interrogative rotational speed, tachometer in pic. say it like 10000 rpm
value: 7200 rpm
